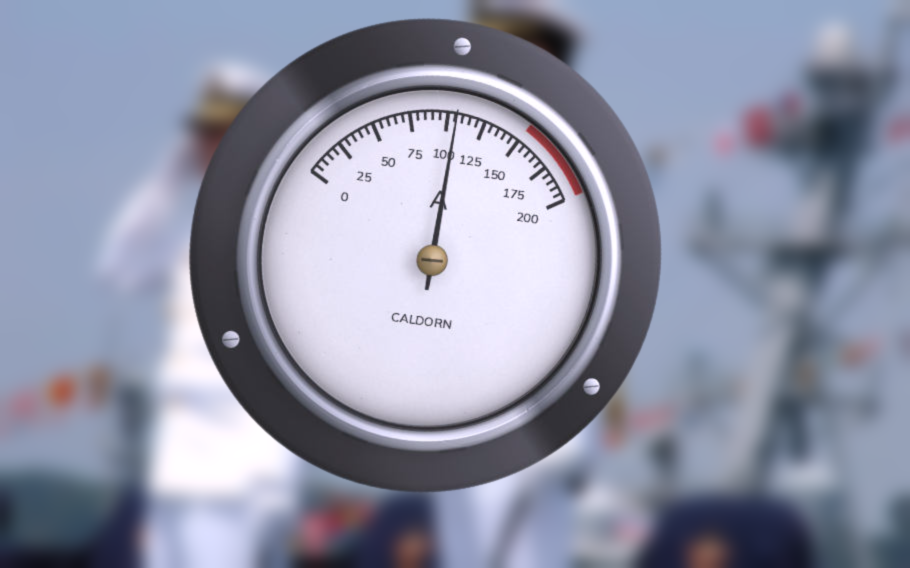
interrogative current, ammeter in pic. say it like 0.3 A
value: 105 A
